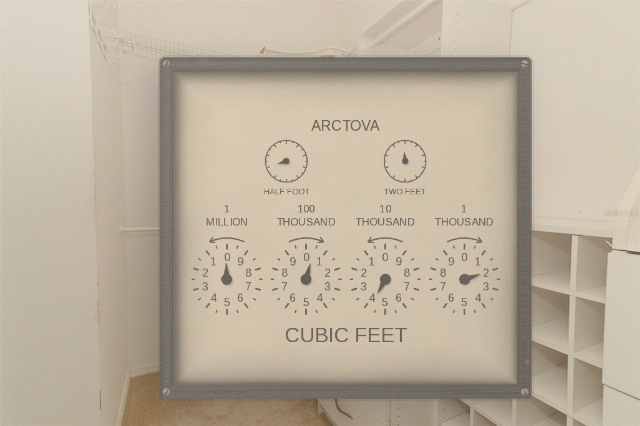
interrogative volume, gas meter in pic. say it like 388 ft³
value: 4200 ft³
